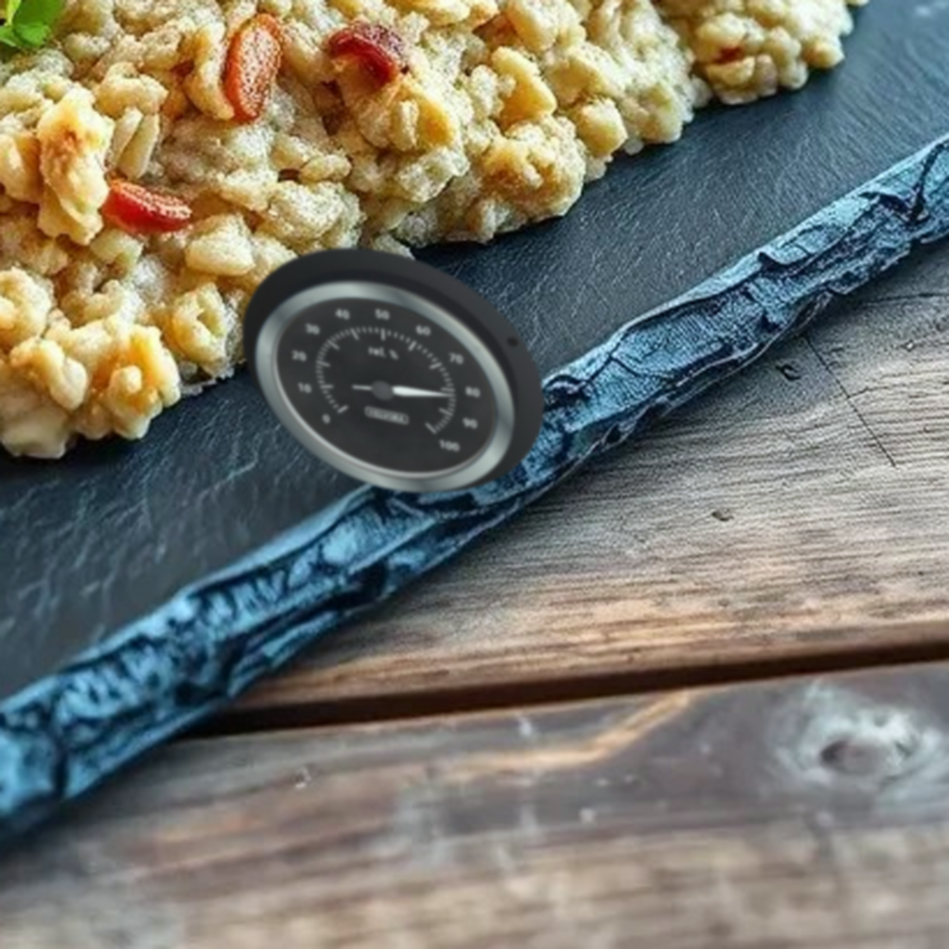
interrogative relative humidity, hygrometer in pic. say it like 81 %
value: 80 %
